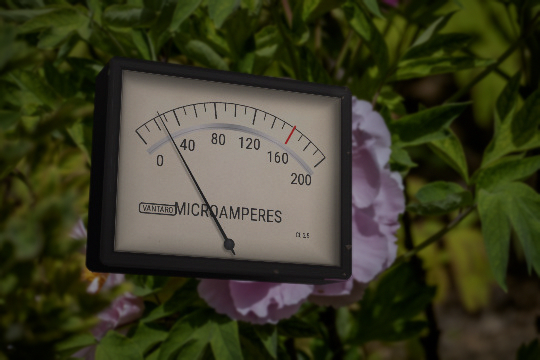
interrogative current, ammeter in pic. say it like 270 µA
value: 25 µA
